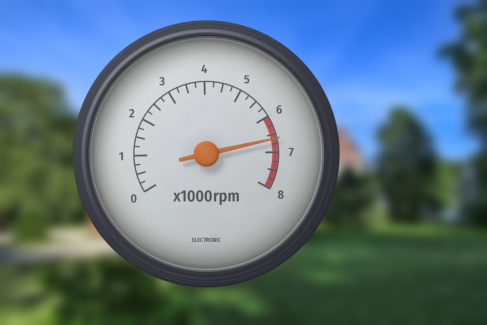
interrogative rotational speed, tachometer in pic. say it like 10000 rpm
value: 6625 rpm
